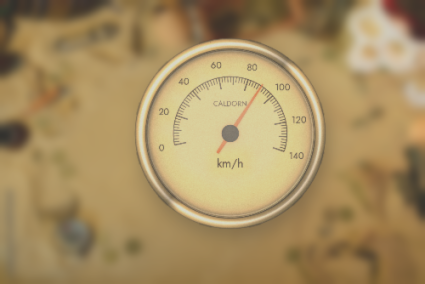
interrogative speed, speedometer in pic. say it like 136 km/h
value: 90 km/h
